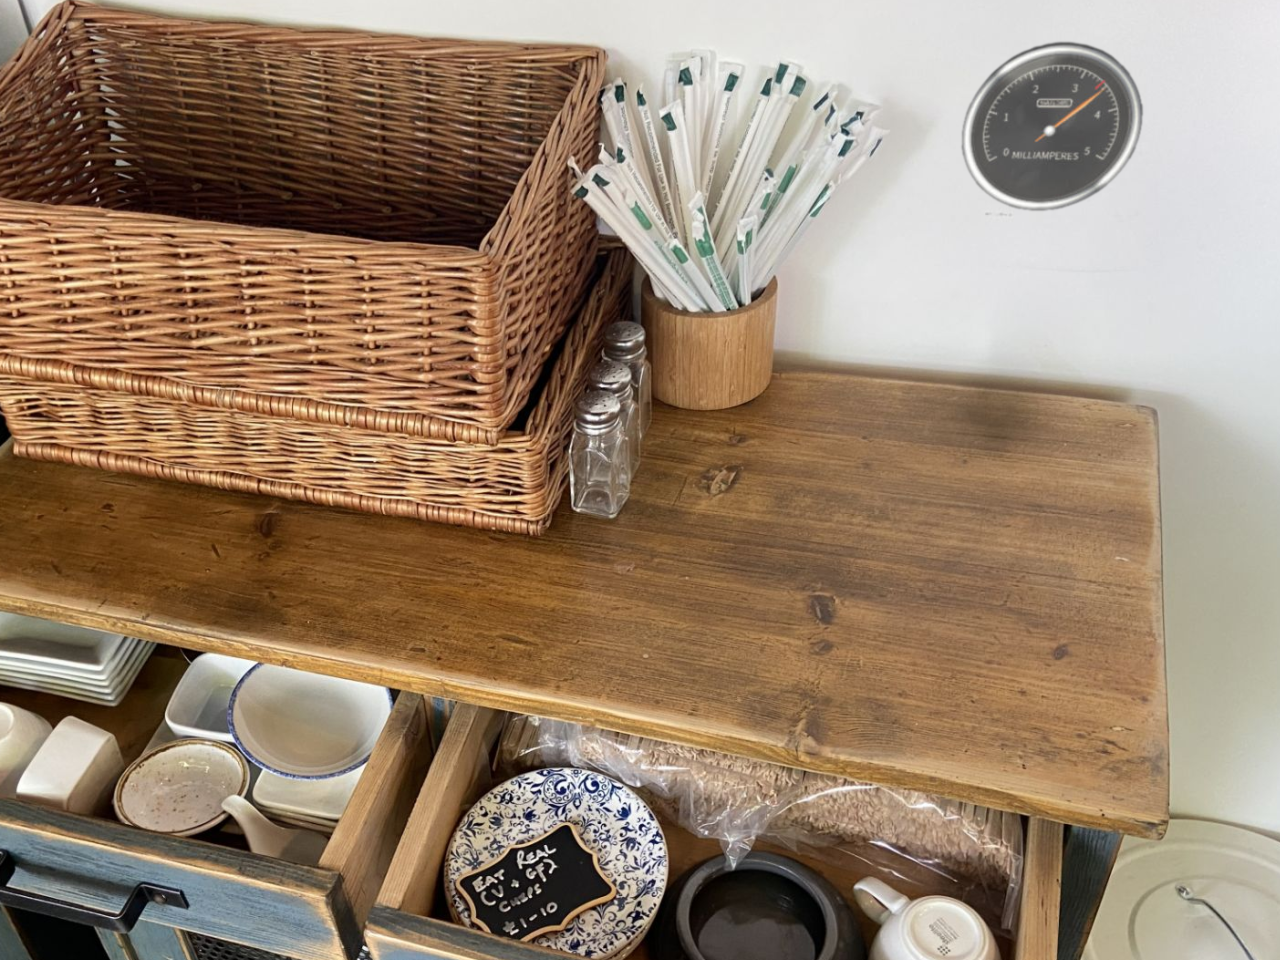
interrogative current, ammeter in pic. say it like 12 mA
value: 3.5 mA
